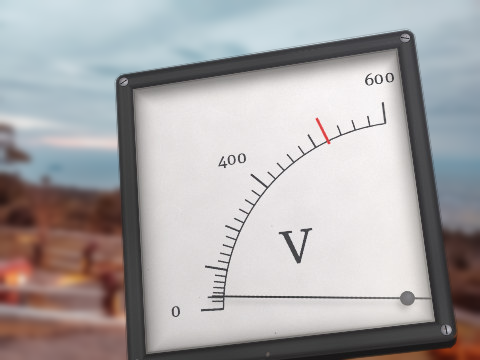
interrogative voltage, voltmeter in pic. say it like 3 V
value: 100 V
